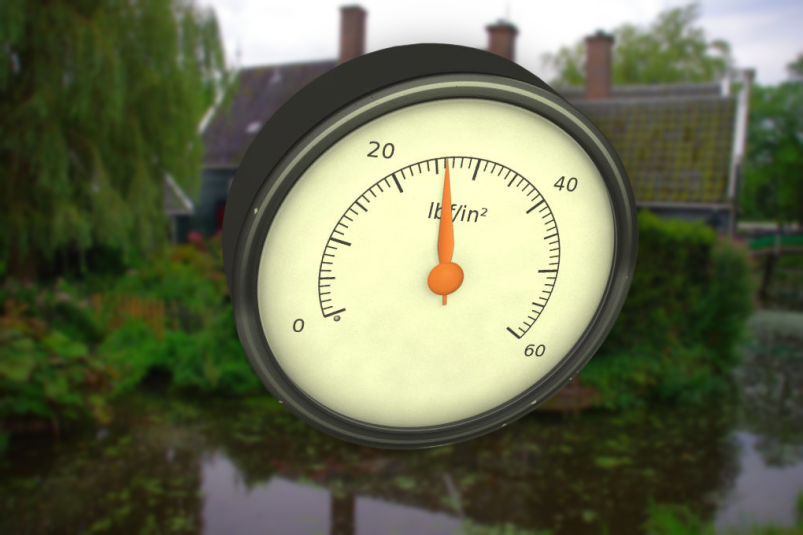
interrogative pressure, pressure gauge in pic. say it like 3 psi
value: 26 psi
